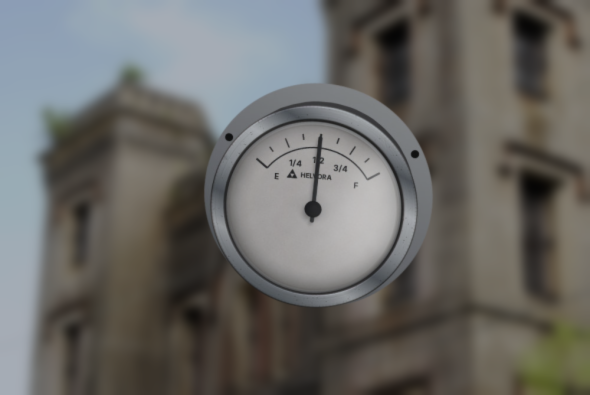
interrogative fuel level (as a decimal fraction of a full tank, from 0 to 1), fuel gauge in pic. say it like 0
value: 0.5
